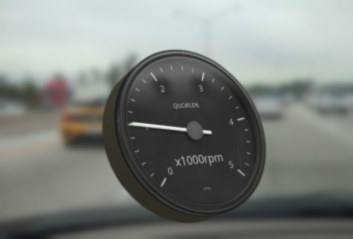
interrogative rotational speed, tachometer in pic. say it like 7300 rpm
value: 1000 rpm
